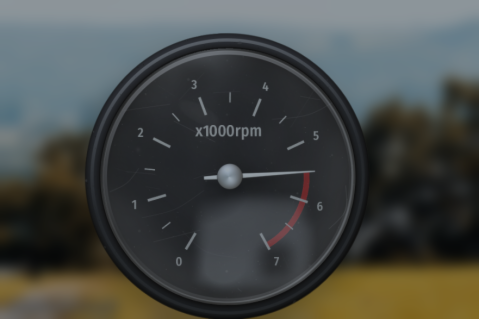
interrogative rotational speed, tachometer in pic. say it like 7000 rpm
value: 5500 rpm
